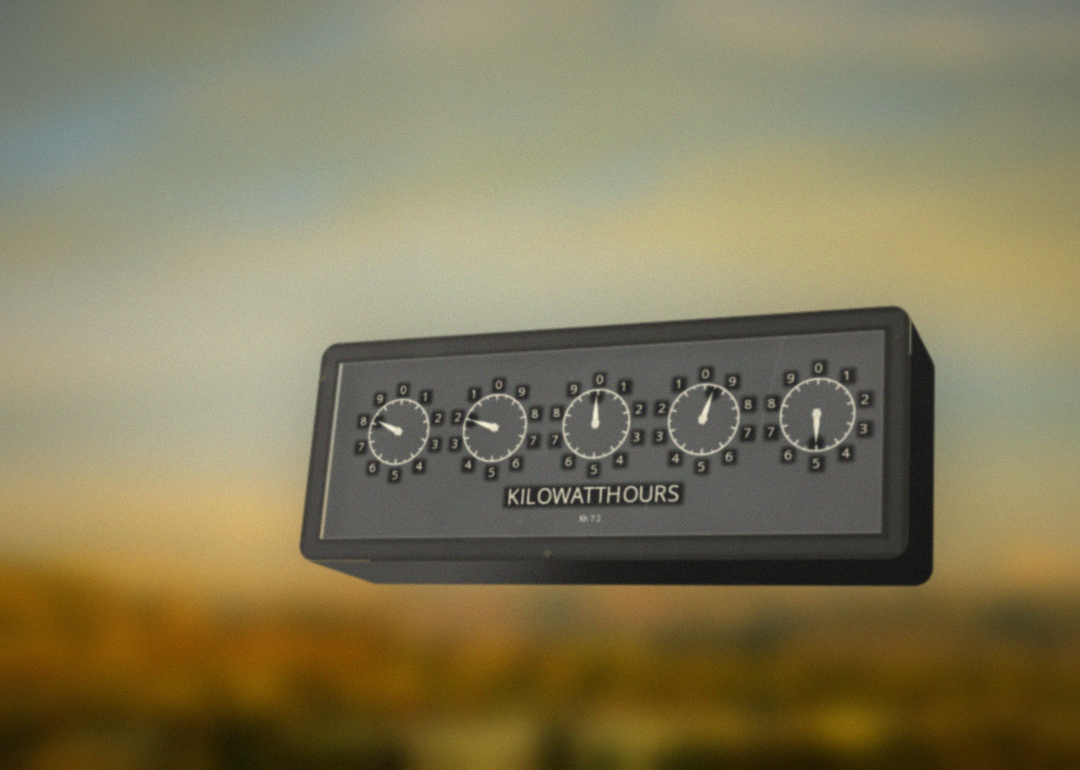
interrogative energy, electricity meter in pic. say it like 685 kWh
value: 81995 kWh
